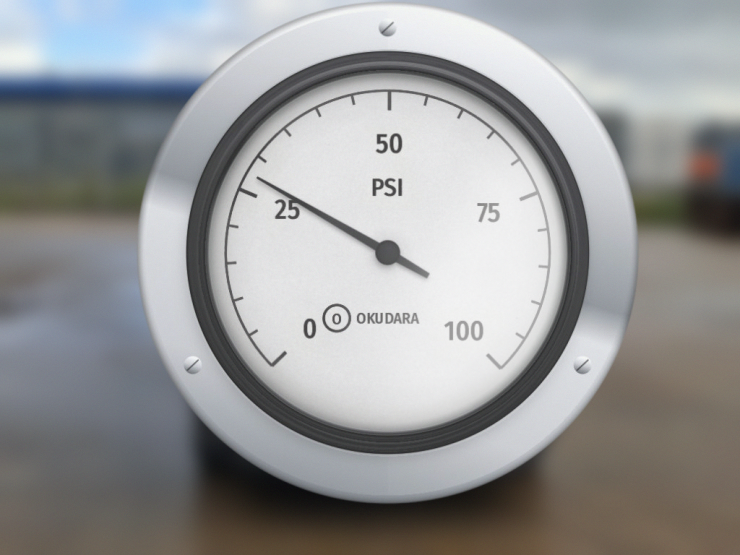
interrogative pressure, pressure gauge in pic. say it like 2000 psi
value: 27.5 psi
